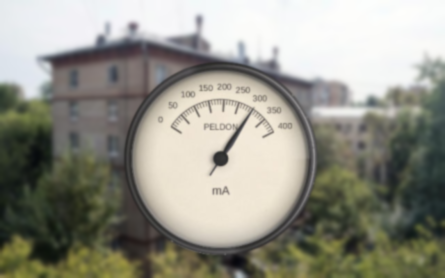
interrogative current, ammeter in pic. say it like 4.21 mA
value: 300 mA
